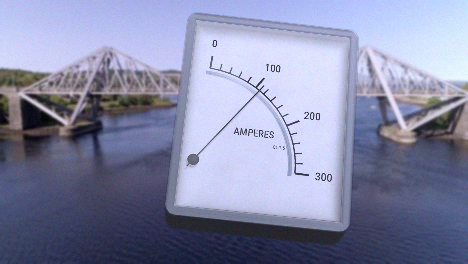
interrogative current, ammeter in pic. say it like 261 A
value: 110 A
